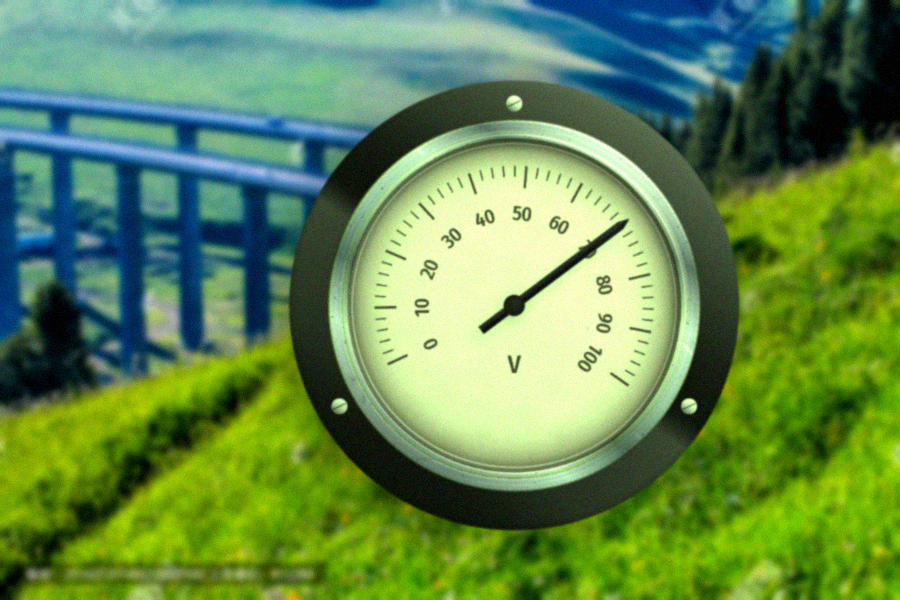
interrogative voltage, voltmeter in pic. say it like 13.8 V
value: 70 V
